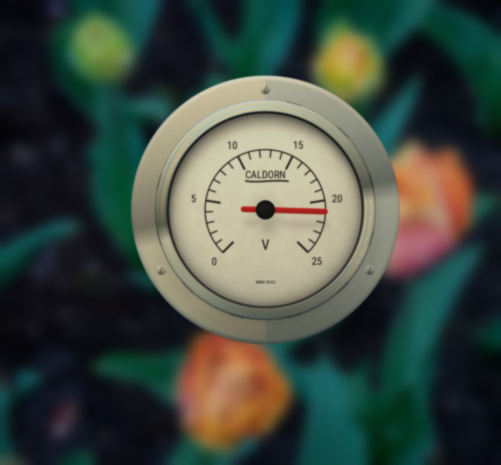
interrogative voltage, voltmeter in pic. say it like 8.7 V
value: 21 V
